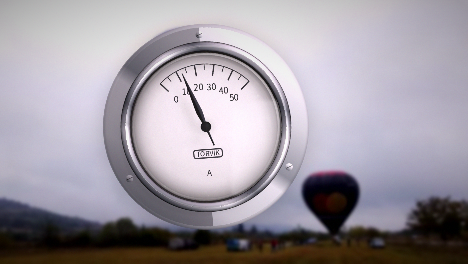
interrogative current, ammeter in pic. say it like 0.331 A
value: 12.5 A
